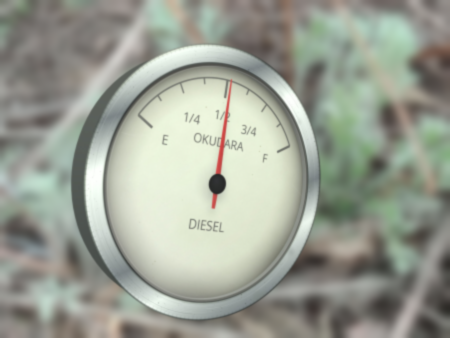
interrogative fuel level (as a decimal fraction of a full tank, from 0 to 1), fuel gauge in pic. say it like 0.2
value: 0.5
